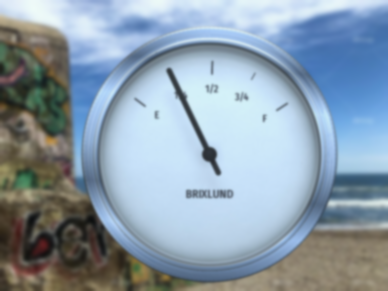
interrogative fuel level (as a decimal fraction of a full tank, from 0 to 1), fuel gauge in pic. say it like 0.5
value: 0.25
